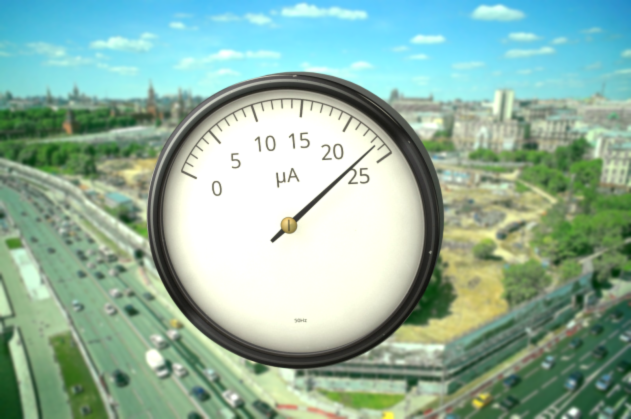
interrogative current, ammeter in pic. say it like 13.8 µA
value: 23.5 µA
